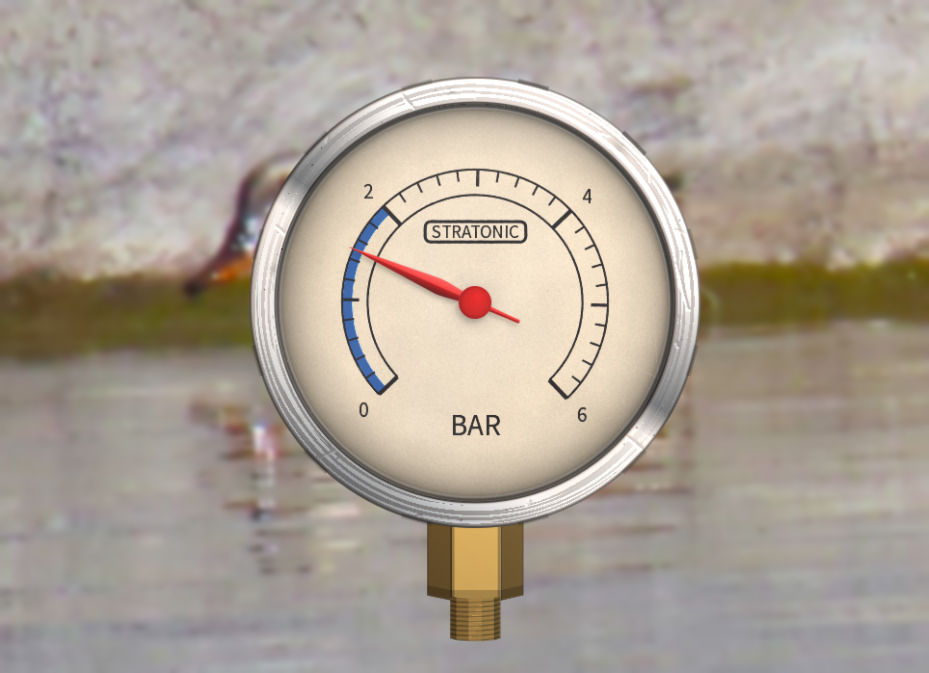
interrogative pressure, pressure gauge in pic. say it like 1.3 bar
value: 1.5 bar
